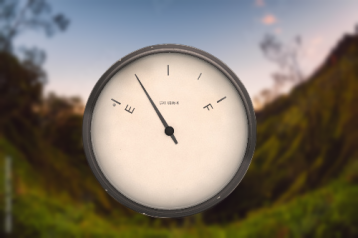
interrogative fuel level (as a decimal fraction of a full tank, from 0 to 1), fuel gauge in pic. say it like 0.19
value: 0.25
